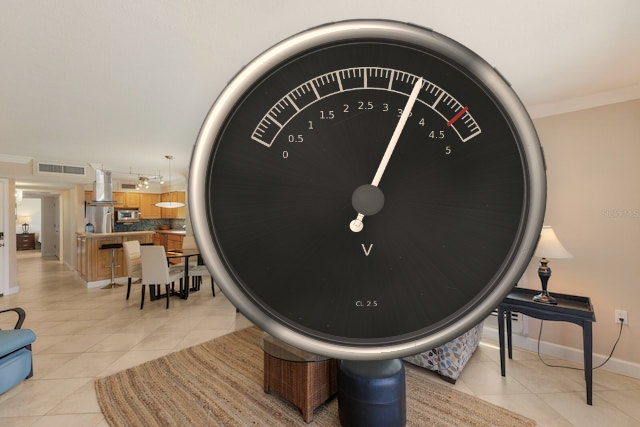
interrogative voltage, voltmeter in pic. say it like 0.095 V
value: 3.5 V
